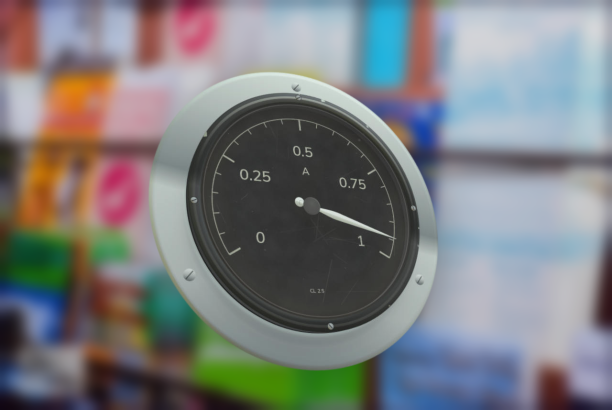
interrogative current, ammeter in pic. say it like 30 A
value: 0.95 A
